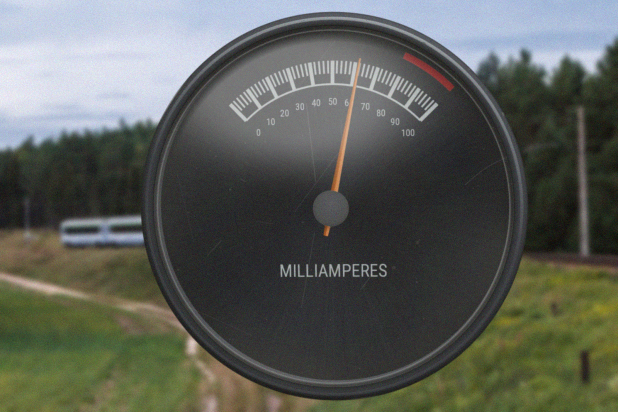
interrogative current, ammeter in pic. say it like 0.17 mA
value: 62 mA
